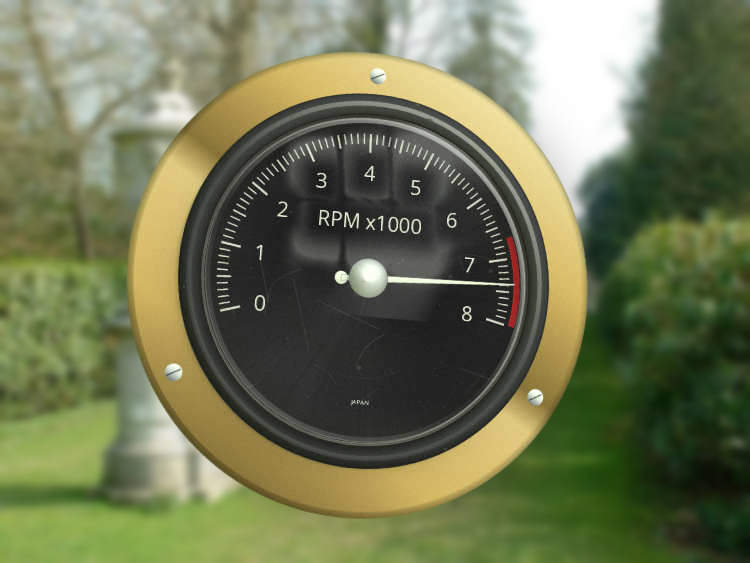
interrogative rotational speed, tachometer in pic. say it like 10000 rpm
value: 7400 rpm
